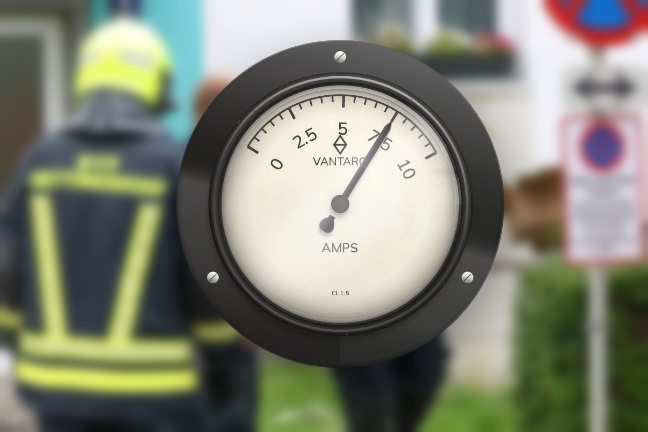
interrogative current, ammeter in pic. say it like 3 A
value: 7.5 A
